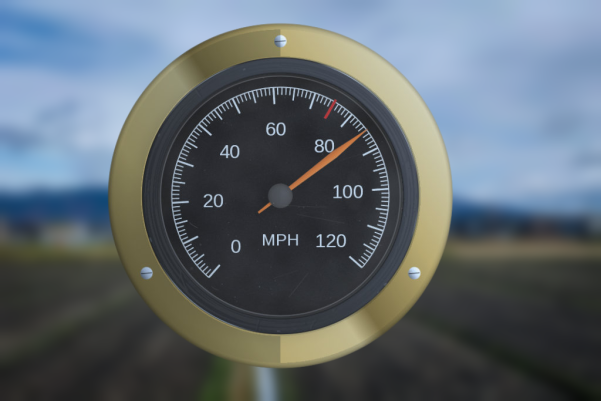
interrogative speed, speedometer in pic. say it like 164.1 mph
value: 85 mph
